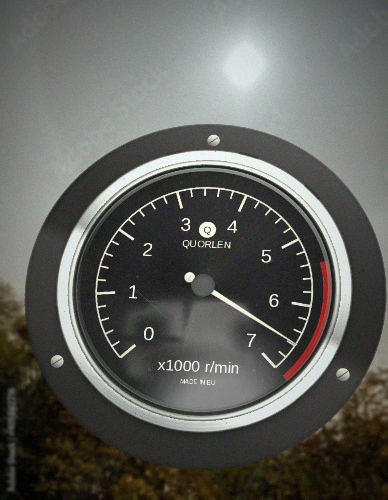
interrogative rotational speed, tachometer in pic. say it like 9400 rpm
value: 6600 rpm
